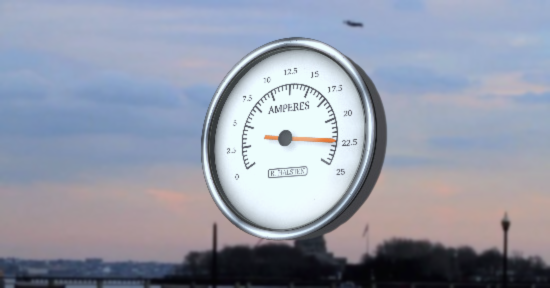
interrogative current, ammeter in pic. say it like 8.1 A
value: 22.5 A
